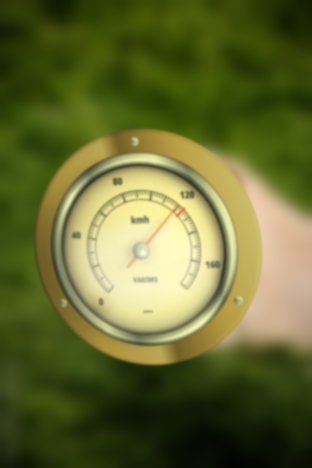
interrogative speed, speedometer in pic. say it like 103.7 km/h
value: 120 km/h
